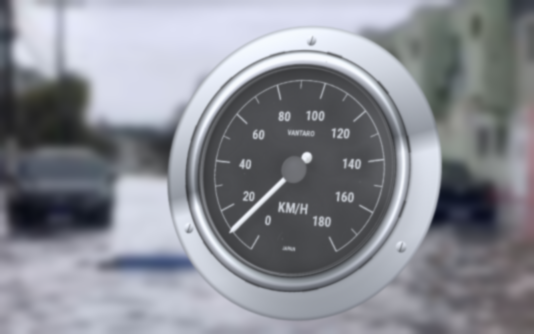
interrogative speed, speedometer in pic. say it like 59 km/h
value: 10 km/h
